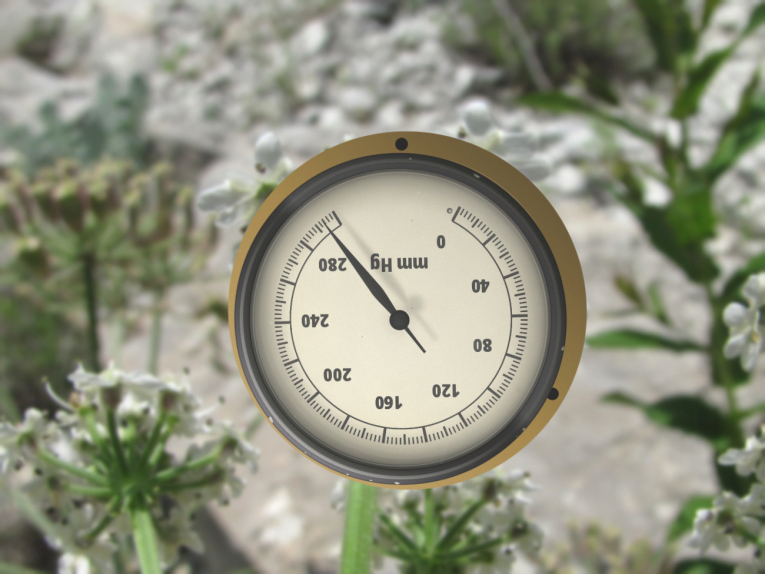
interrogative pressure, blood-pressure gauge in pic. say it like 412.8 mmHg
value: 294 mmHg
